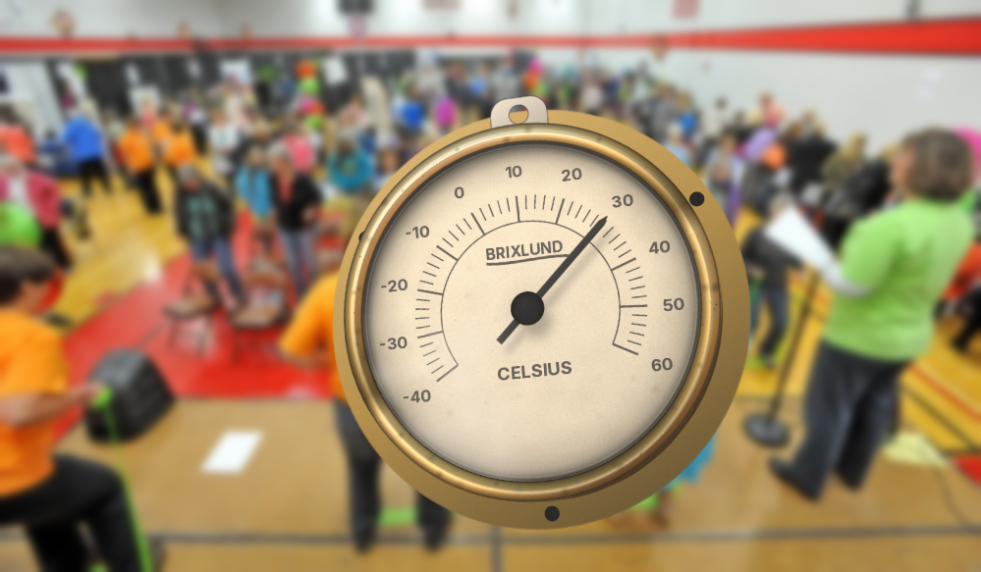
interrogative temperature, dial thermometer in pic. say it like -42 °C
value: 30 °C
